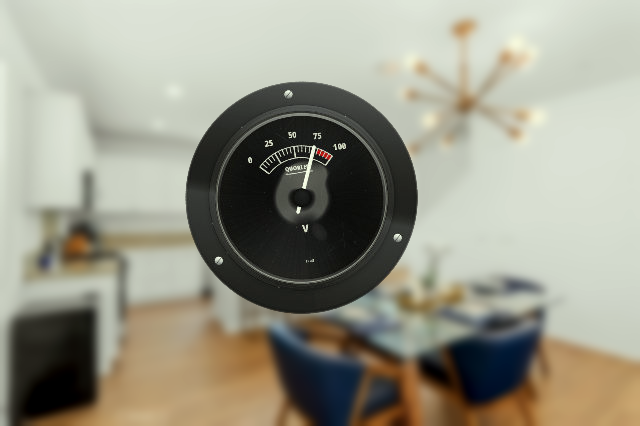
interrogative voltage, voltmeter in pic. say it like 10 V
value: 75 V
